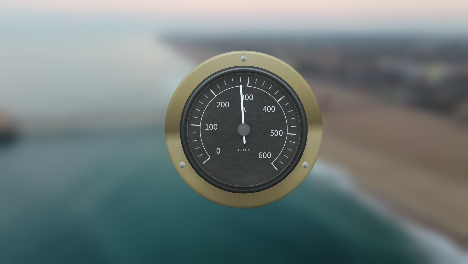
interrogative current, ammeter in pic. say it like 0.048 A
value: 280 A
